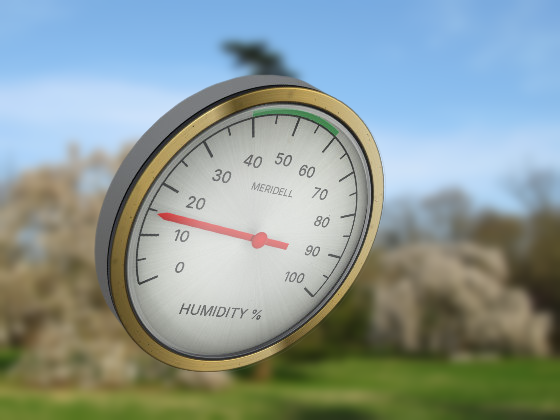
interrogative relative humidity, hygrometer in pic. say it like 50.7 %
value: 15 %
